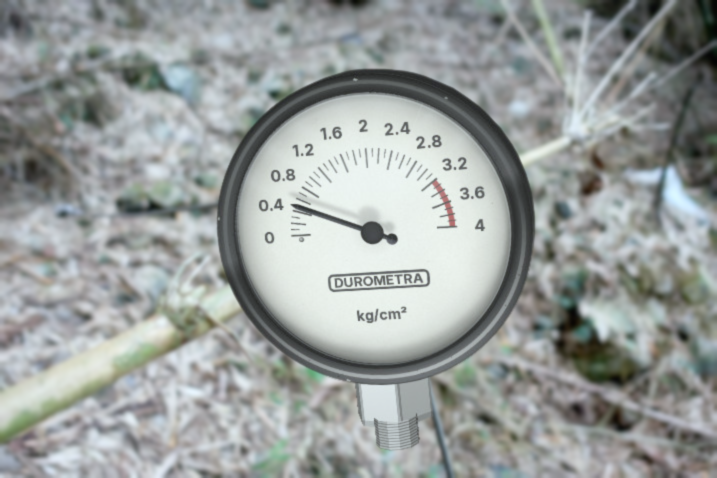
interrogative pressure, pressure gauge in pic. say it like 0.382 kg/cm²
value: 0.5 kg/cm²
